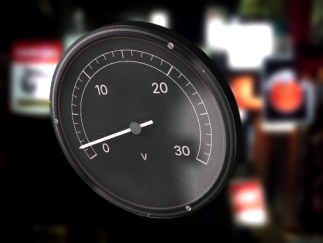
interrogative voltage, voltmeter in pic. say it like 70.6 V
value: 1.5 V
